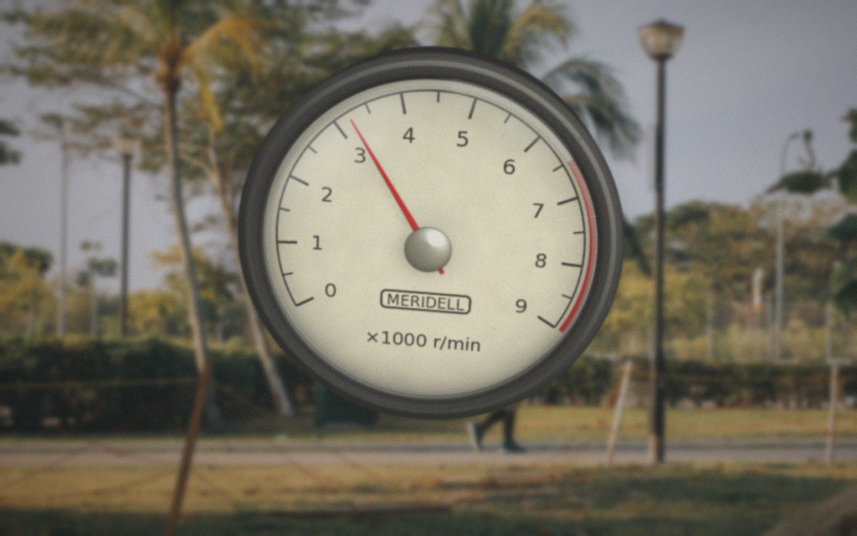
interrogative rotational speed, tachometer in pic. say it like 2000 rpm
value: 3250 rpm
